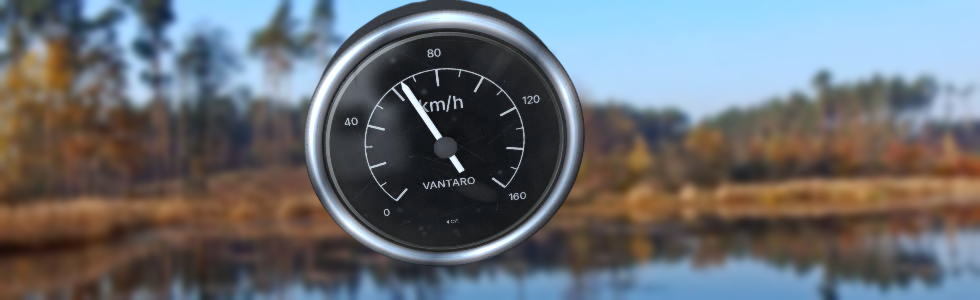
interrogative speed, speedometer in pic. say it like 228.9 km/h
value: 65 km/h
